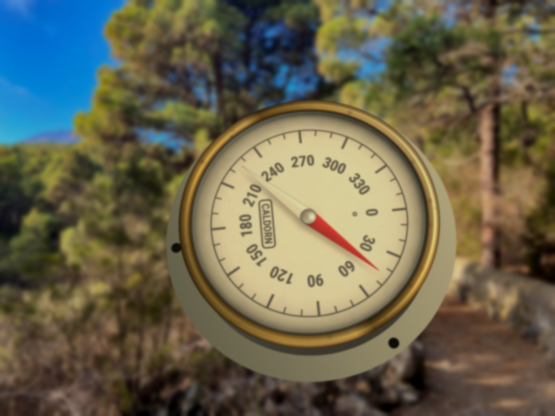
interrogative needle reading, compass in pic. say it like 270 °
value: 45 °
